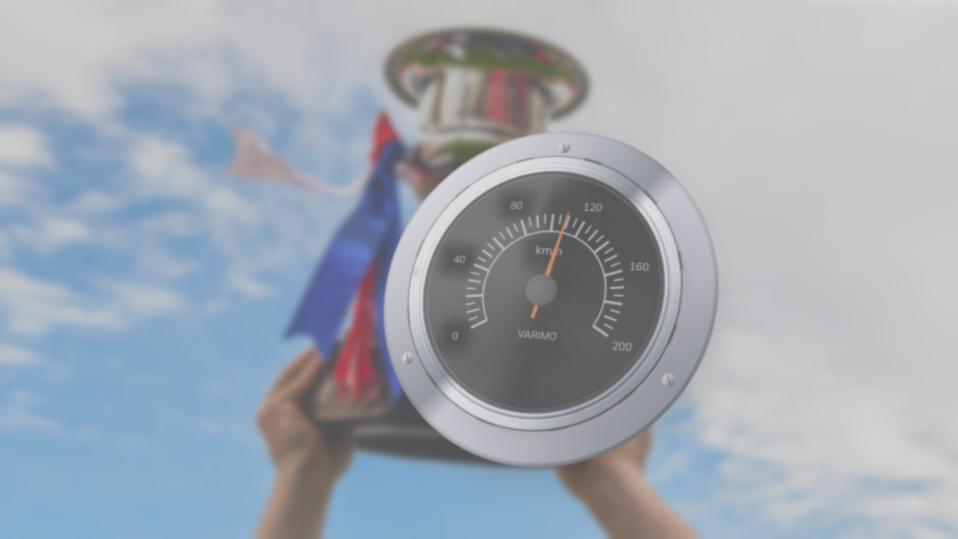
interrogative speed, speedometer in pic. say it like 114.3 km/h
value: 110 km/h
